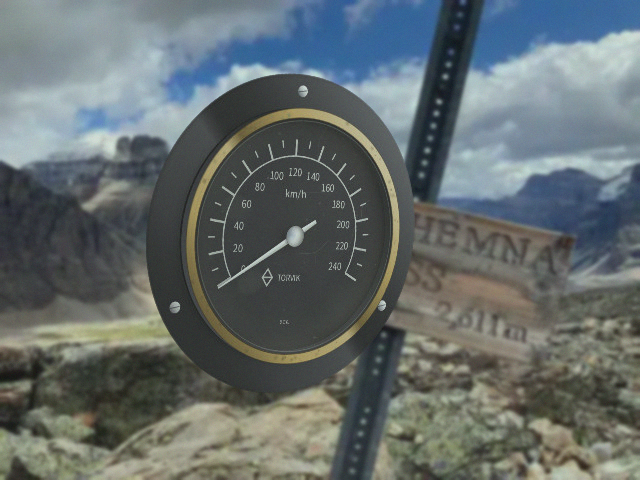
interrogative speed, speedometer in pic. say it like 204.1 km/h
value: 0 km/h
